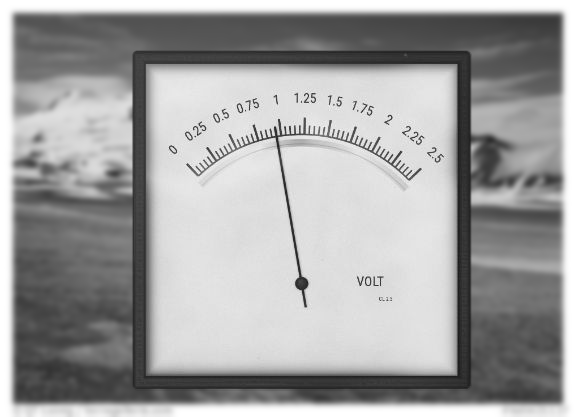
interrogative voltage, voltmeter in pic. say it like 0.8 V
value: 0.95 V
